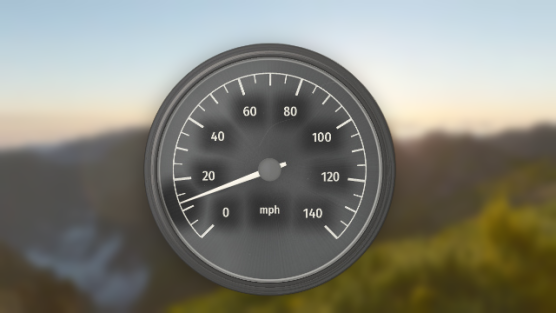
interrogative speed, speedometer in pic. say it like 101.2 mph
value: 12.5 mph
